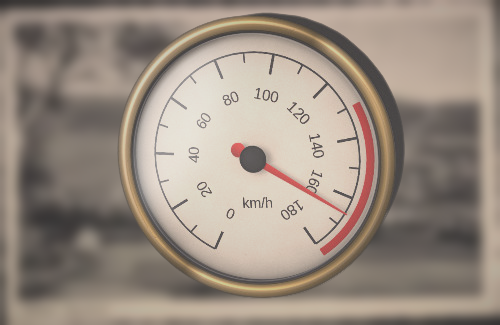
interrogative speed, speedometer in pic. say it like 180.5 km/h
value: 165 km/h
